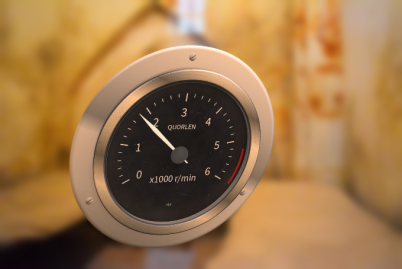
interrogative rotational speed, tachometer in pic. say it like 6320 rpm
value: 1800 rpm
